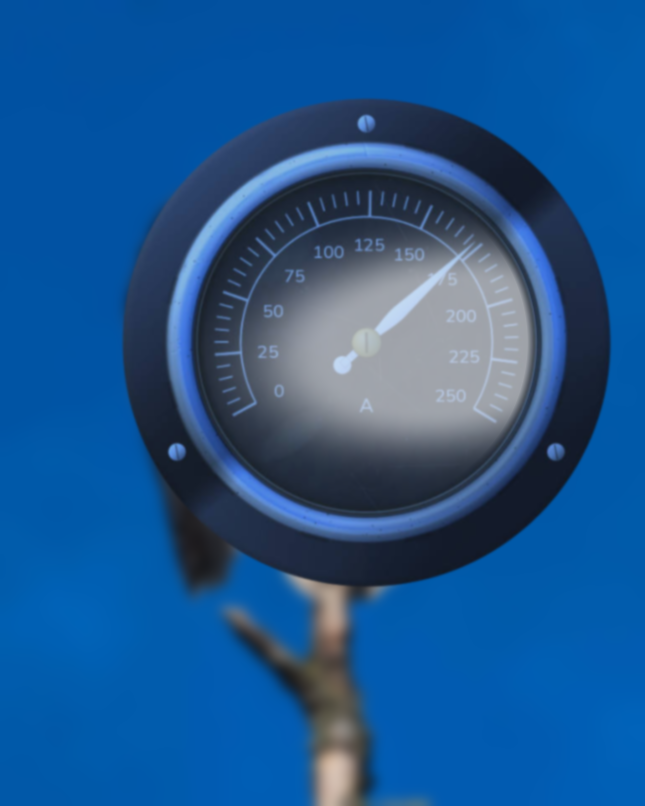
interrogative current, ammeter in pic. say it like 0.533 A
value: 172.5 A
